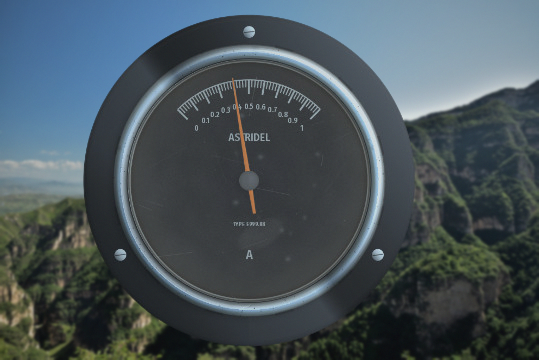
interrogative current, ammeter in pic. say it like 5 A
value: 0.4 A
